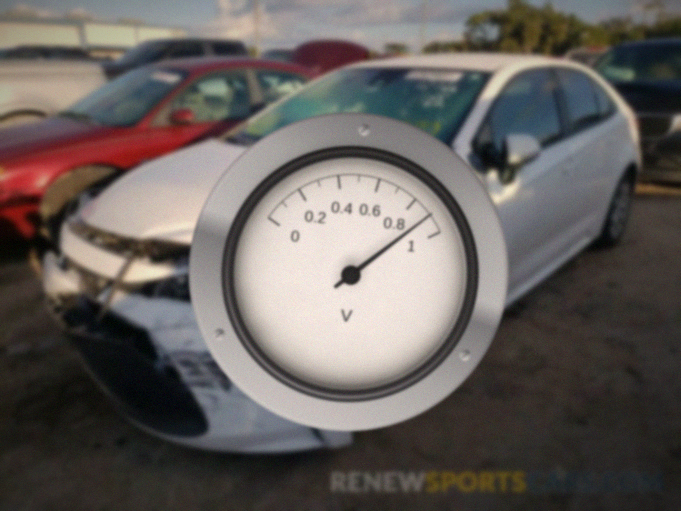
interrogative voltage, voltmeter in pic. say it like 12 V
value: 0.9 V
